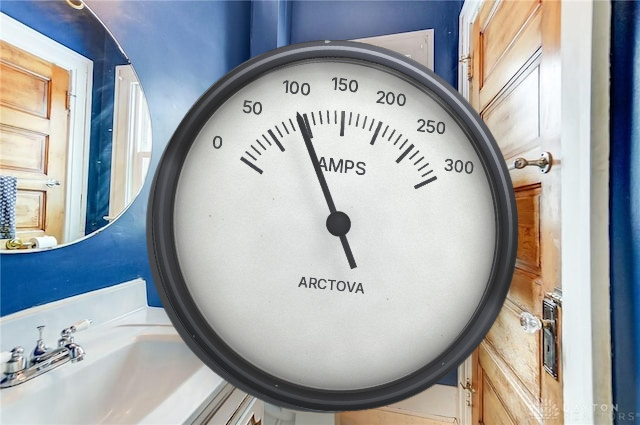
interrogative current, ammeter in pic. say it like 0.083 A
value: 90 A
